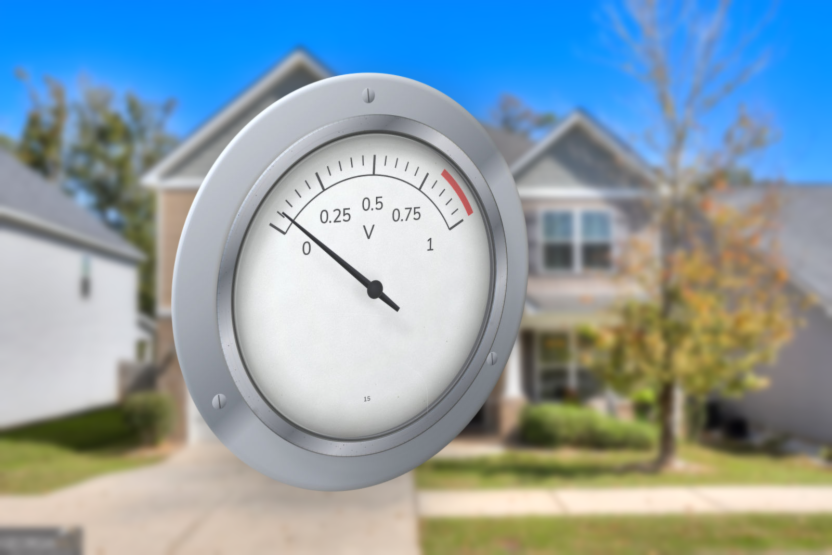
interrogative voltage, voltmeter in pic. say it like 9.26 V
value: 0.05 V
